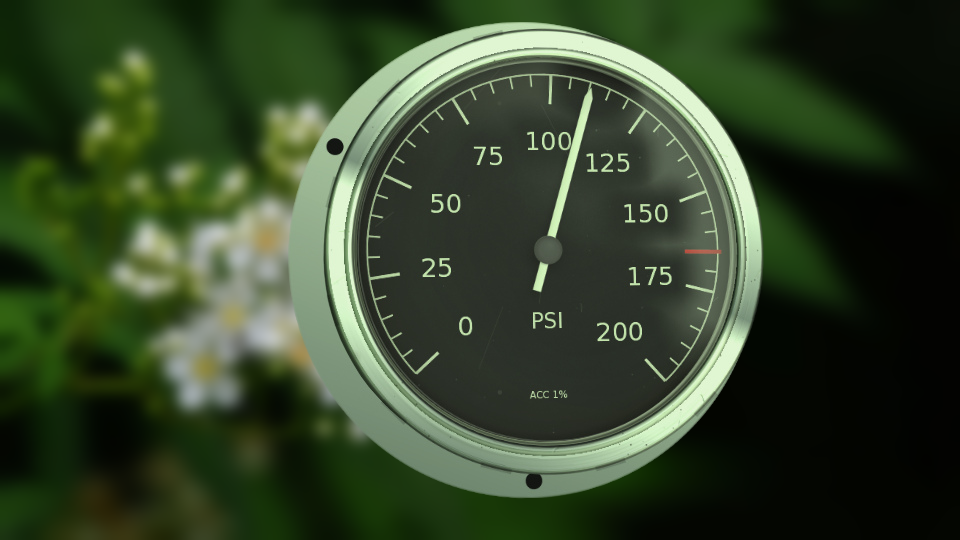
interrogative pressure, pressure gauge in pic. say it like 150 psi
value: 110 psi
